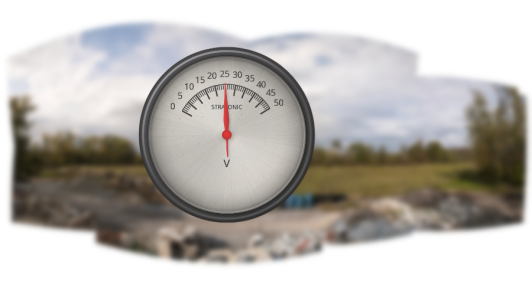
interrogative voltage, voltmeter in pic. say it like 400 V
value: 25 V
